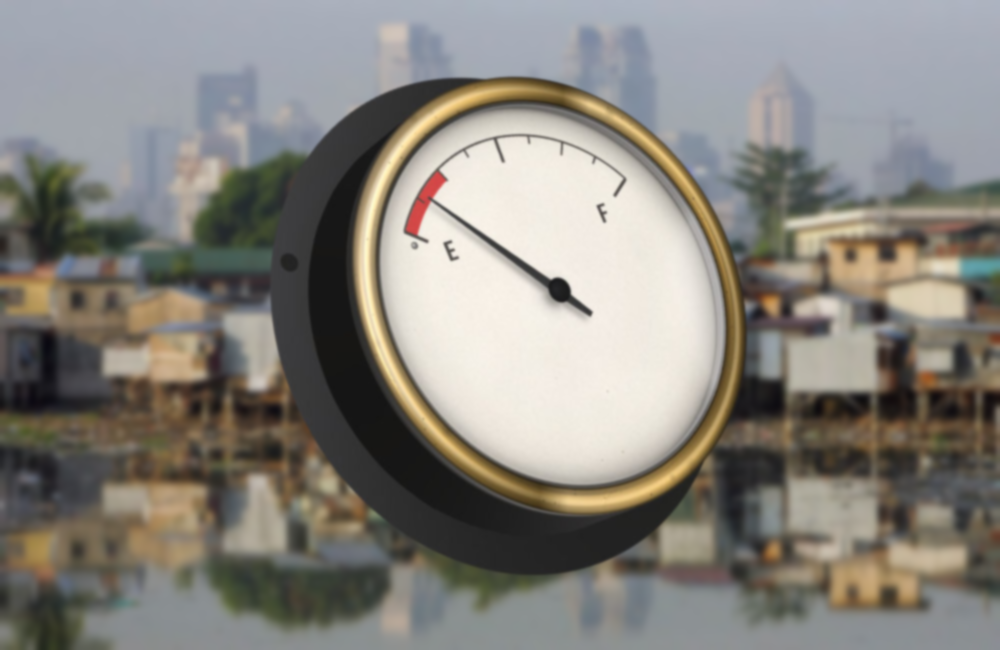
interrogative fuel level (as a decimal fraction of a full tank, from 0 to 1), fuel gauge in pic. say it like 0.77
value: 0.125
